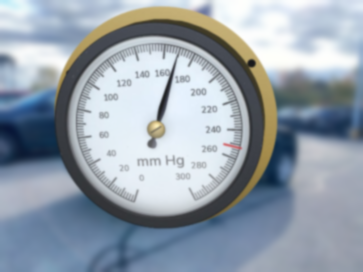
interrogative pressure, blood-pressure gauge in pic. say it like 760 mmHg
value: 170 mmHg
